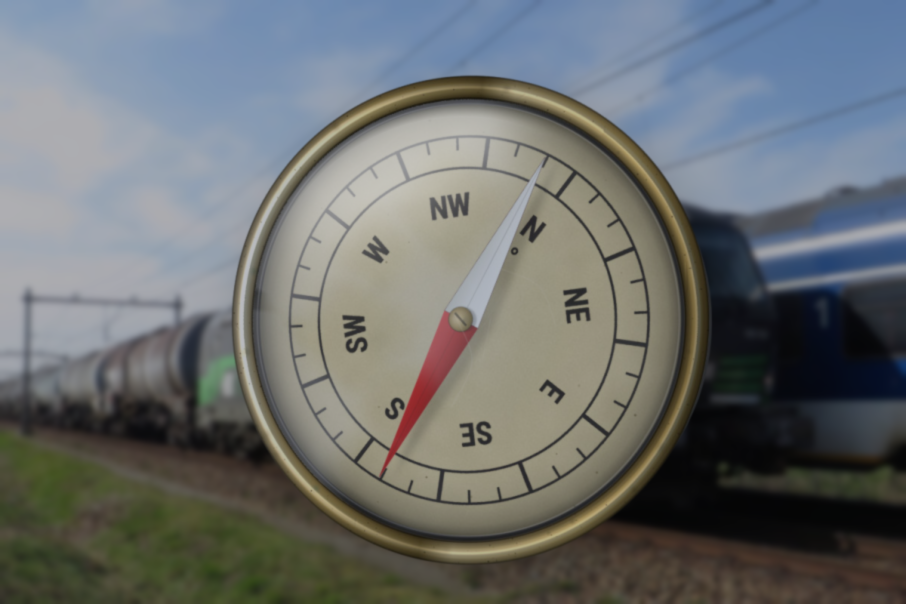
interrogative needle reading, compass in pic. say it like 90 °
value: 170 °
